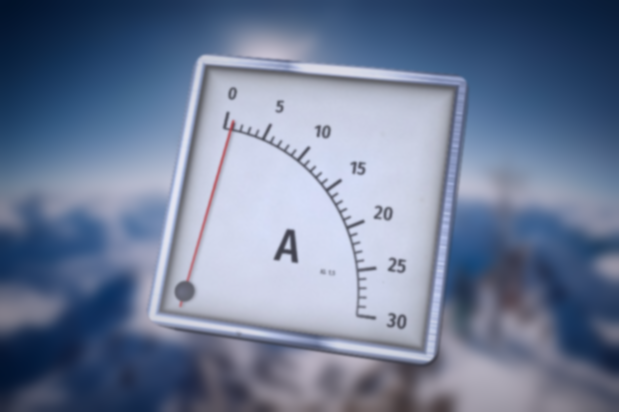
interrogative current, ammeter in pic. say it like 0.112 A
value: 1 A
